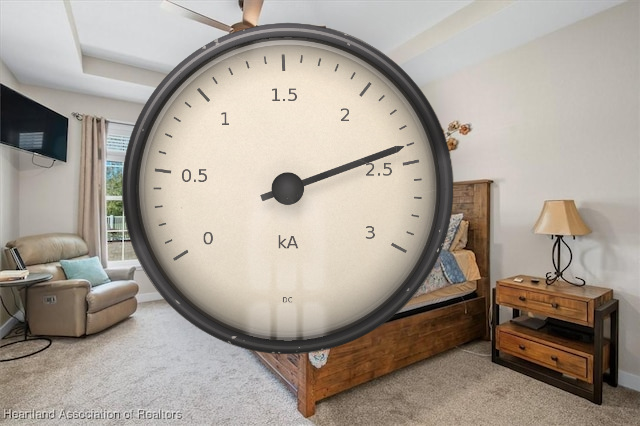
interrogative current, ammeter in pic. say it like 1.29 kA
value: 2.4 kA
